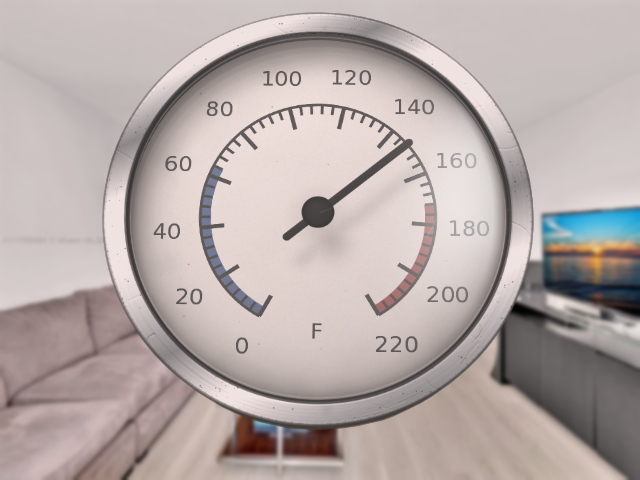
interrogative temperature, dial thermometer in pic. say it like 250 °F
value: 148 °F
